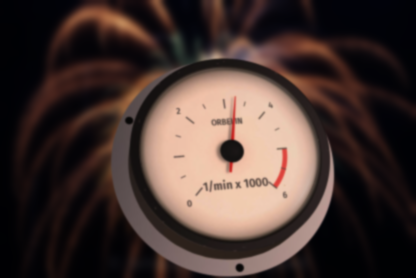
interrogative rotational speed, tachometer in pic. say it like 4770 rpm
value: 3250 rpm
